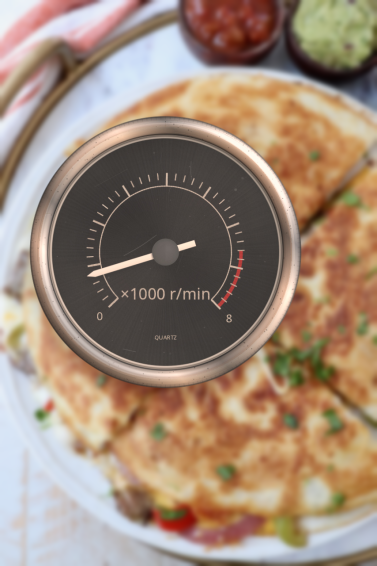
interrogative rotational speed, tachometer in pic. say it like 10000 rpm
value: 800 rpm
